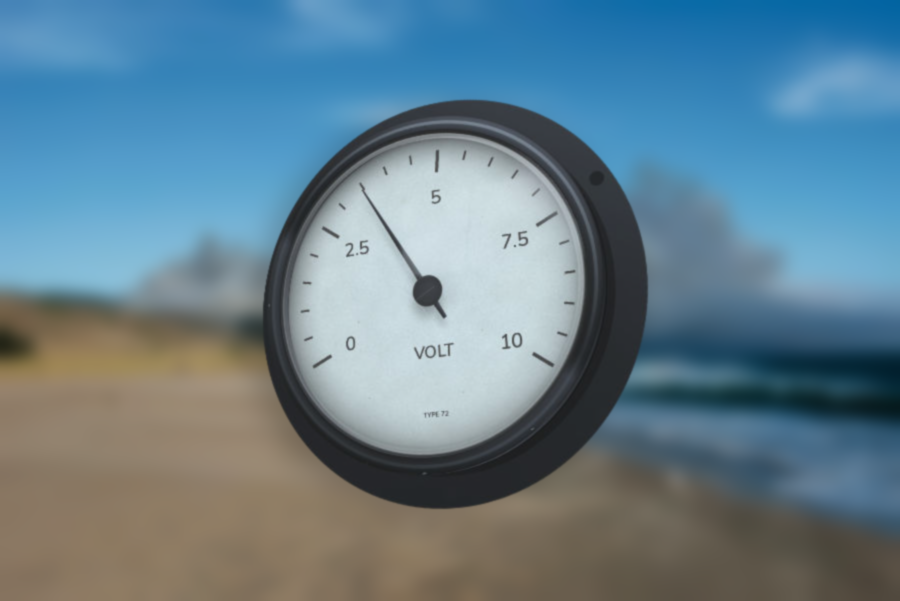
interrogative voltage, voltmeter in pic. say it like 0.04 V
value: 3.5 V
